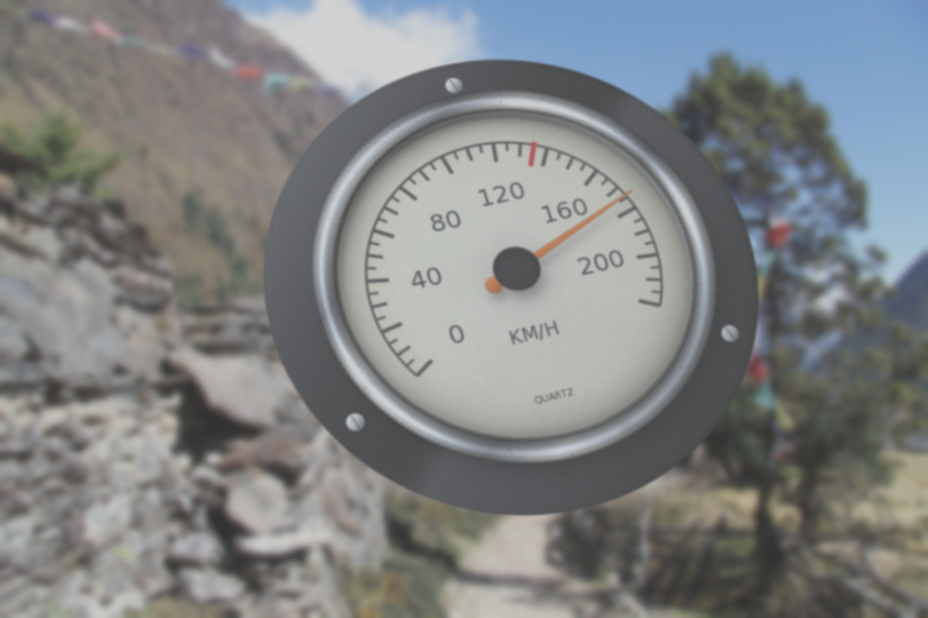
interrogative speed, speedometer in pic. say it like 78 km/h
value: 175 km/h
